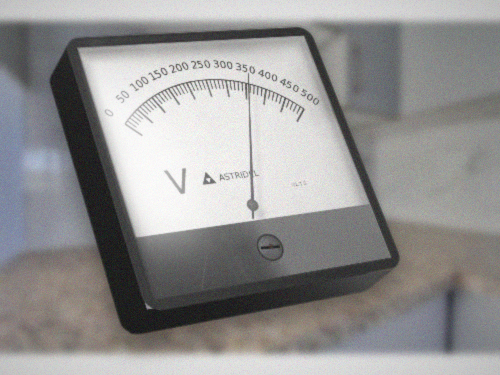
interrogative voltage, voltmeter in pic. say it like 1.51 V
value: 350 V
